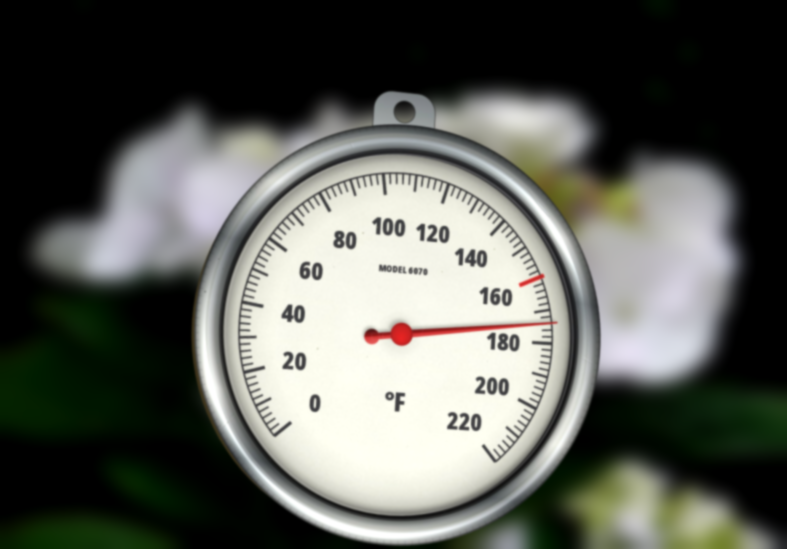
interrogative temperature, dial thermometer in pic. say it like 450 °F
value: 174 °F
